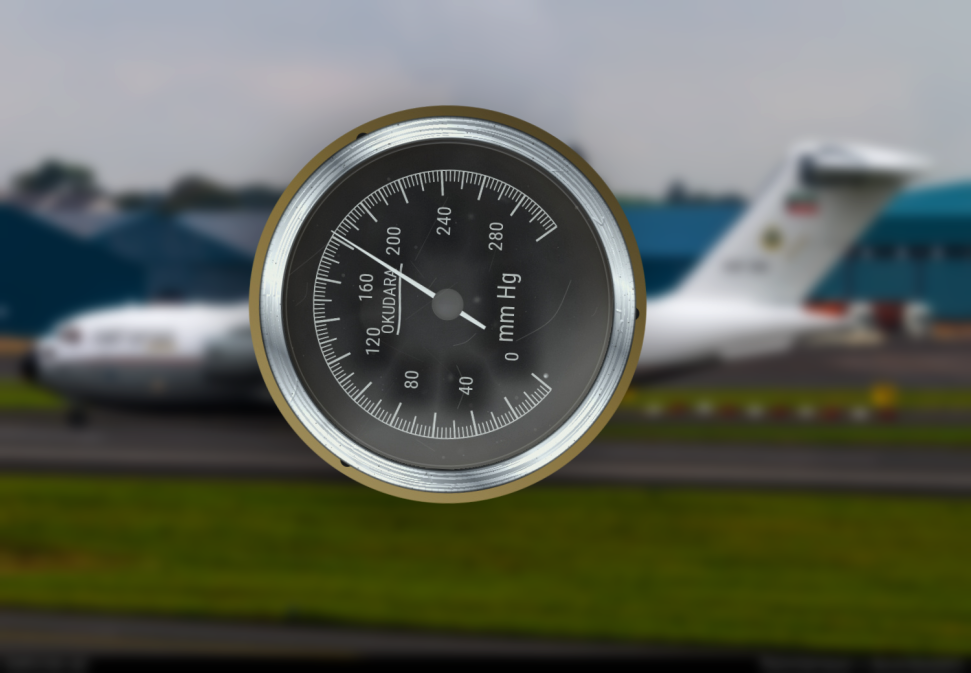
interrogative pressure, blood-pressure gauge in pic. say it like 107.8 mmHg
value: 182 mmHg
